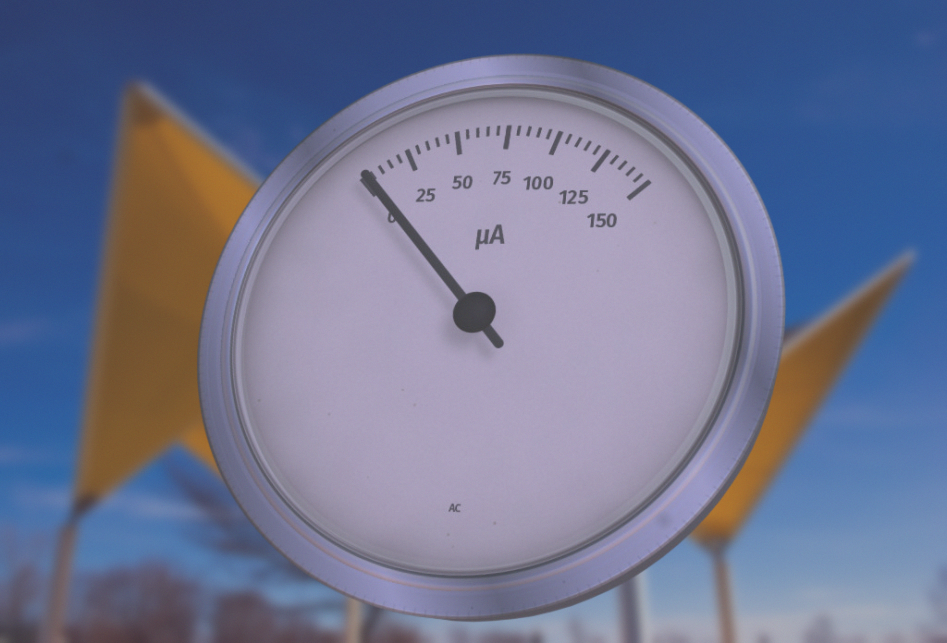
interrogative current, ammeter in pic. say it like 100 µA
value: 2.5 µA
